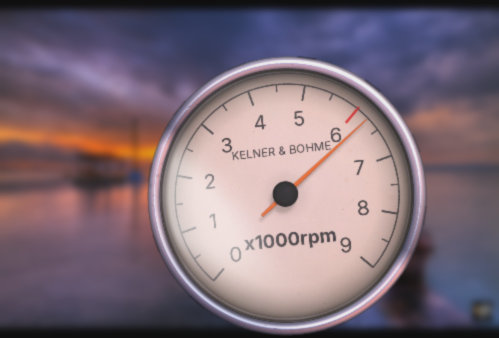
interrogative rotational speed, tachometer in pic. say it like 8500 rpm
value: 6250 rpm
